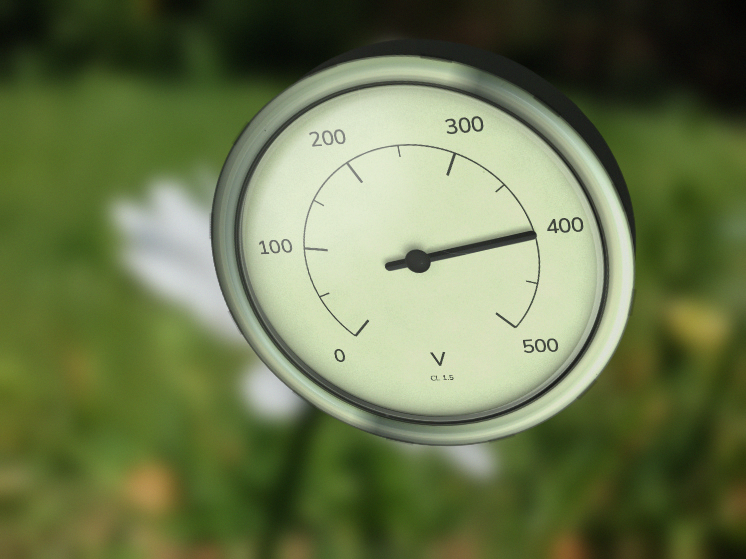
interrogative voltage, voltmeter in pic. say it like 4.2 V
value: 400 V
